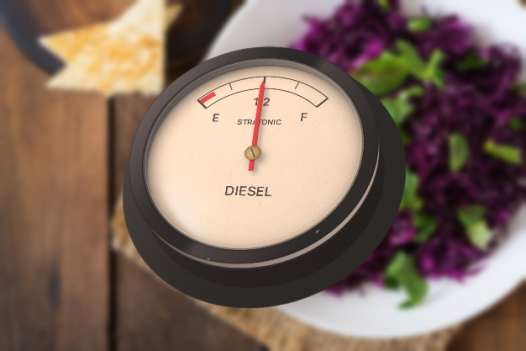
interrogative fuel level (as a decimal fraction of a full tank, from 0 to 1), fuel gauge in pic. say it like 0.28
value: 0.5
